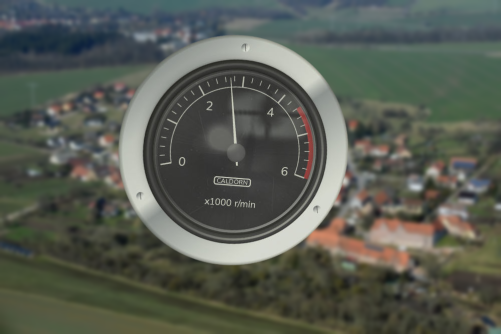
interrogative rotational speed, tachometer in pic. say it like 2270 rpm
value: 2700 rpm
